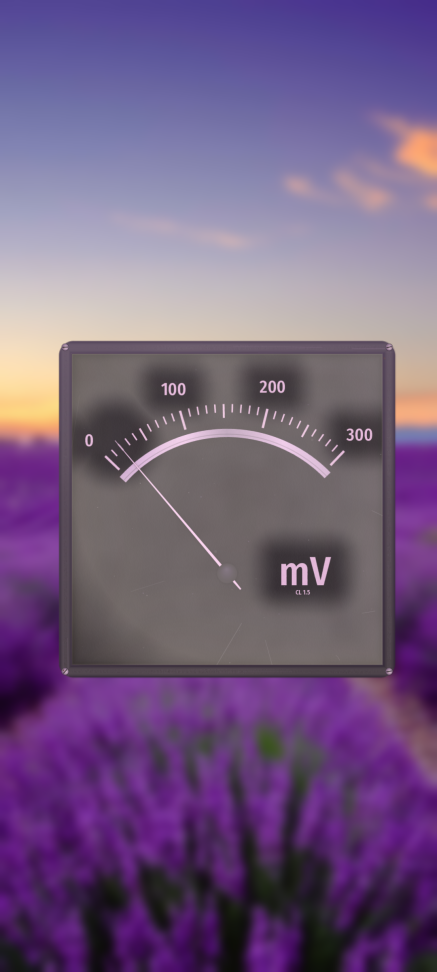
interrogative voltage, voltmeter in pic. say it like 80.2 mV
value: 20 mV
